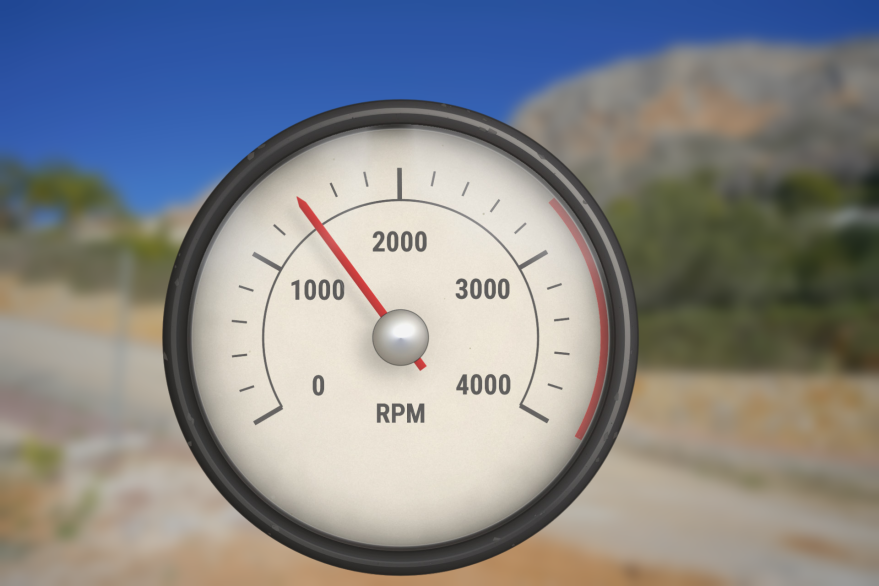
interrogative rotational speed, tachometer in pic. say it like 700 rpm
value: 1400 rpm
